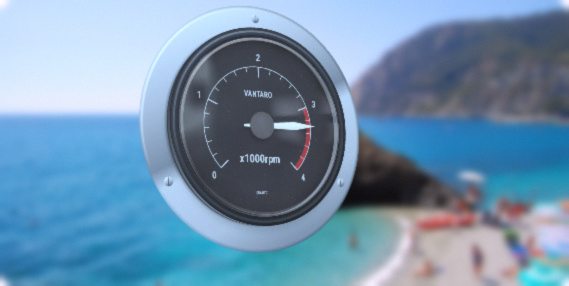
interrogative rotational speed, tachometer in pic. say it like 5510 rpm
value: 3300 rpm
